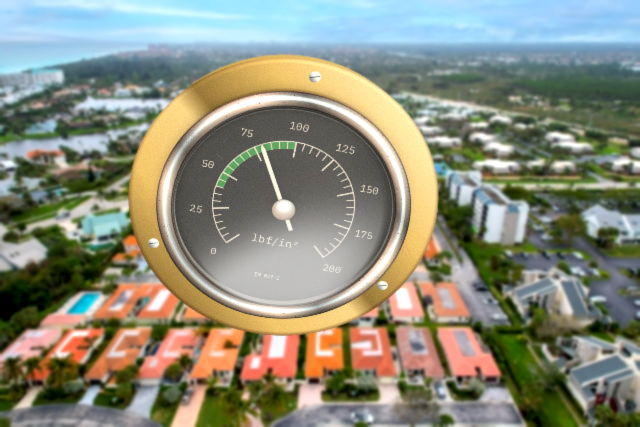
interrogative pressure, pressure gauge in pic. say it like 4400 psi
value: 80 psi
